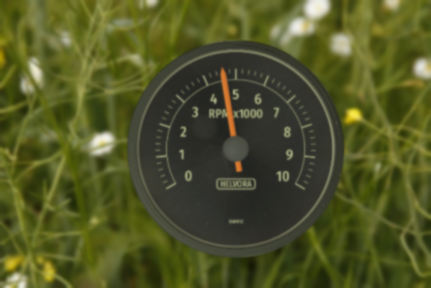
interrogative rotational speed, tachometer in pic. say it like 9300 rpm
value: 4600 rpm
